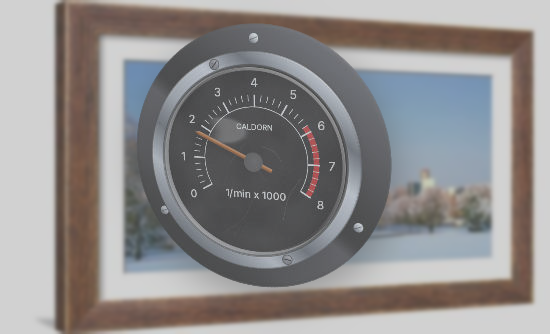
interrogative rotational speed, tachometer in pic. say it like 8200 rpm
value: 1800 rpm
